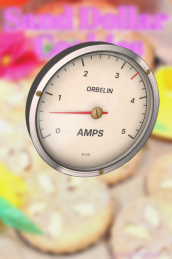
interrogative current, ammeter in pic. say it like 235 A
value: 0.6 A
